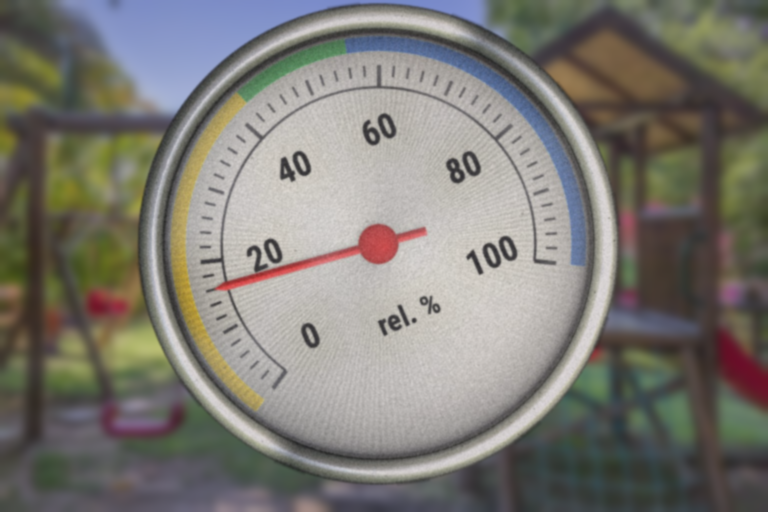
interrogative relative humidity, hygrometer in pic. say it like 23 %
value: 16 %
